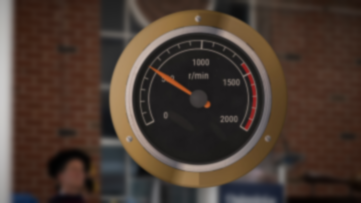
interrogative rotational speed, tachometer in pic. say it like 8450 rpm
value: 500 rpm
